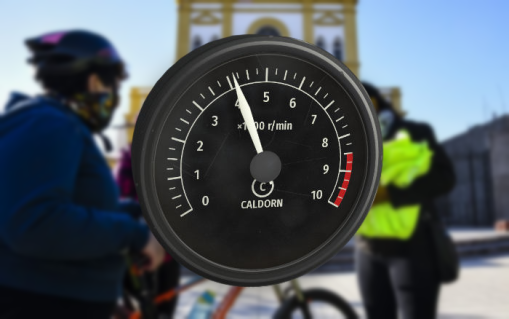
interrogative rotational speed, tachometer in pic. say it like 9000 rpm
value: 4125 rpm
